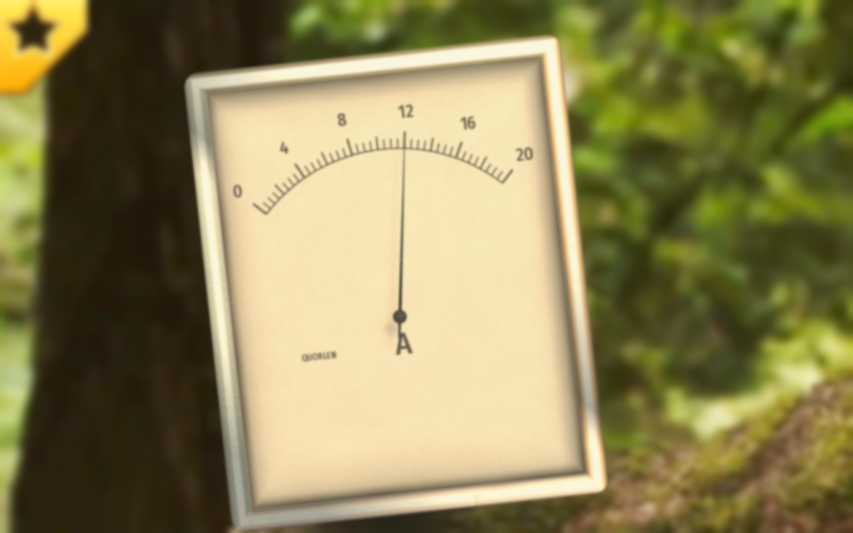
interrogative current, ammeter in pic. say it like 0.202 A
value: 12 A
